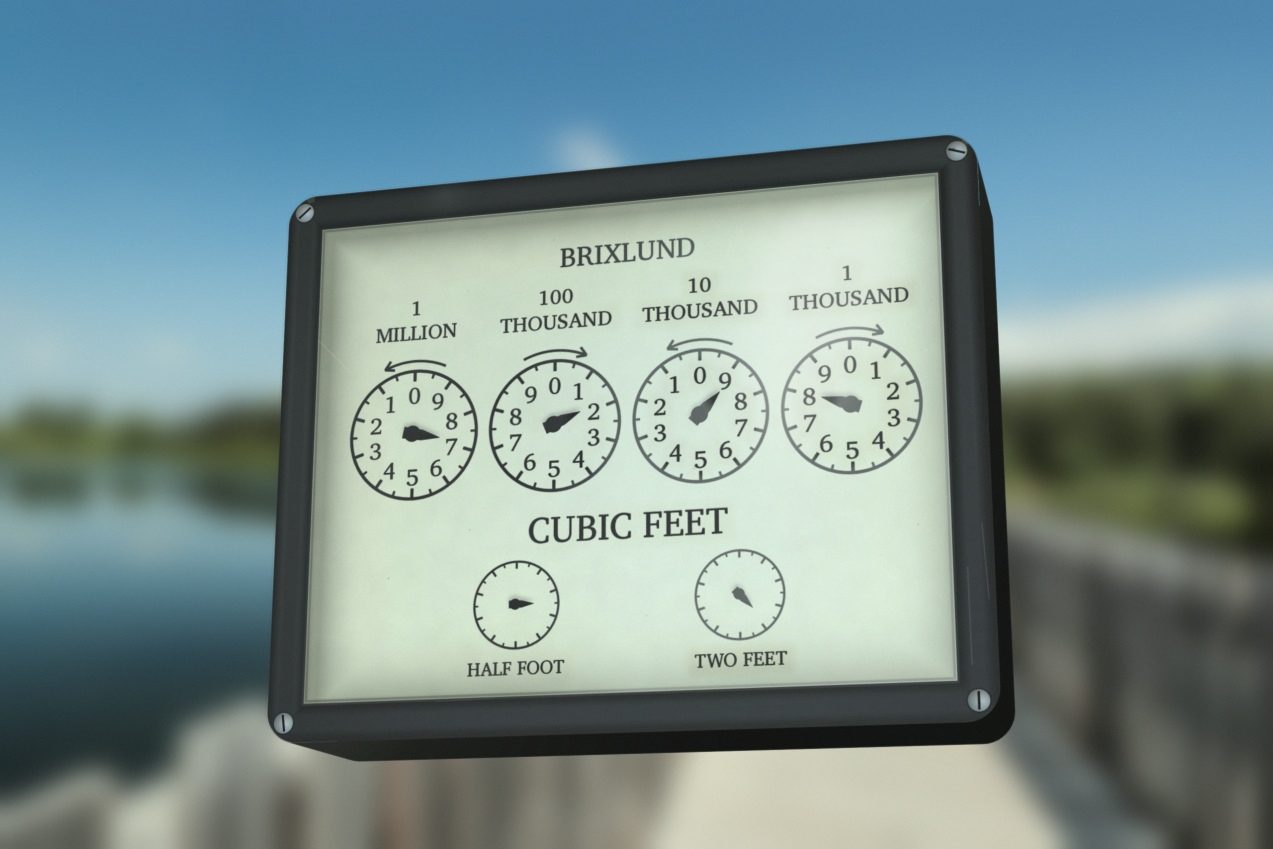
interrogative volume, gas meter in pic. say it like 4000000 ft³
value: 718800 ft³
